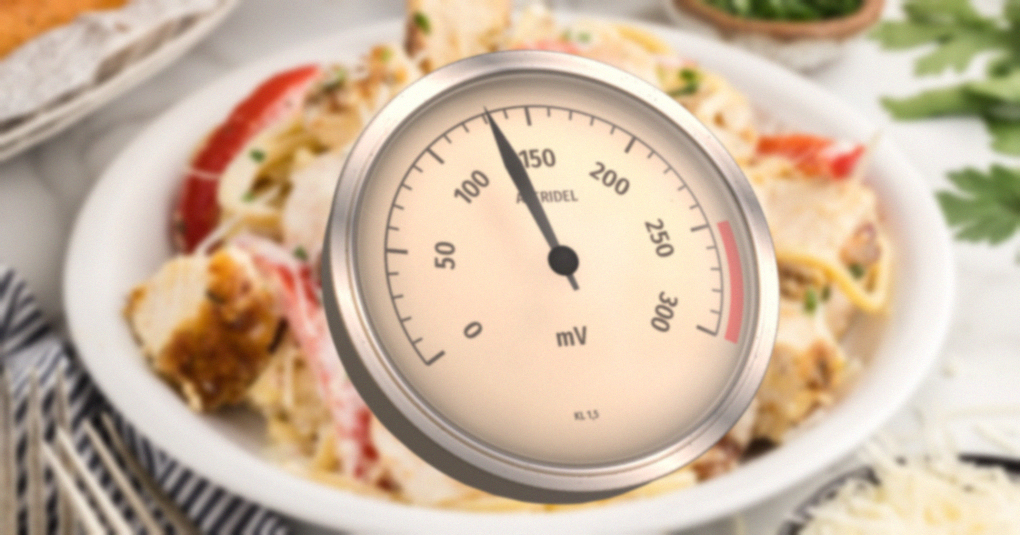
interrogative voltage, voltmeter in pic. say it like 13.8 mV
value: 130 mV
